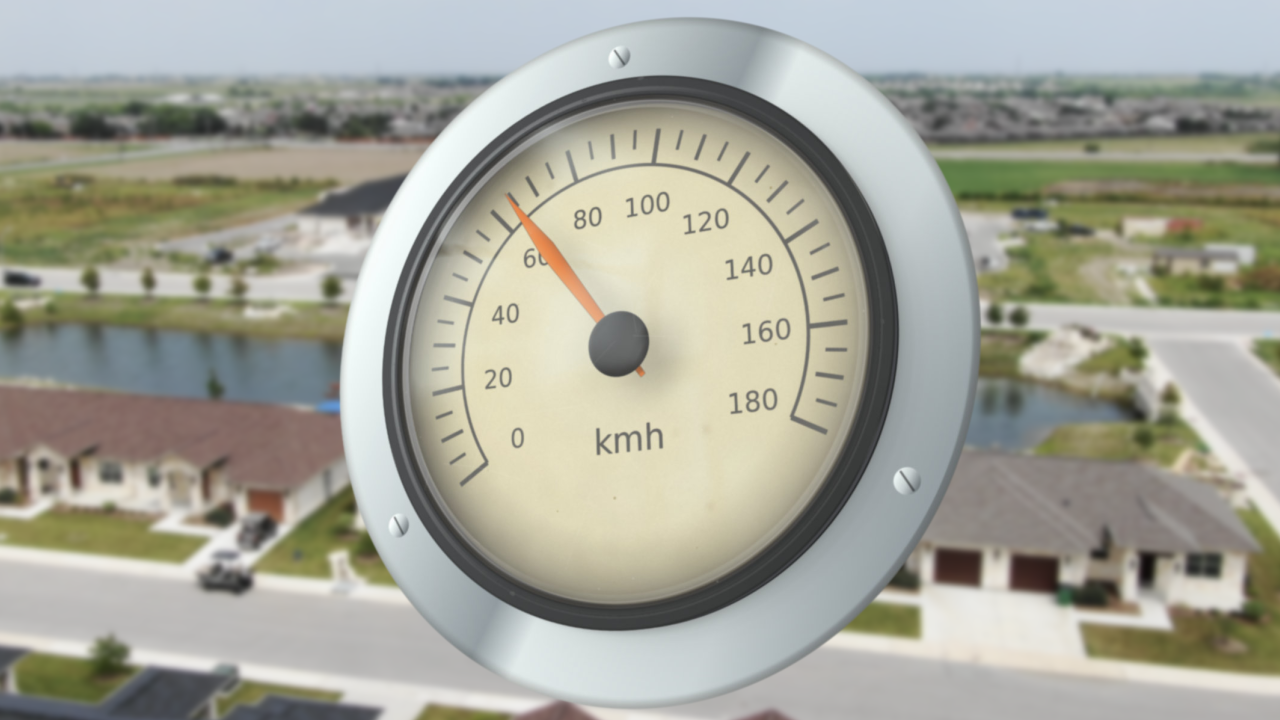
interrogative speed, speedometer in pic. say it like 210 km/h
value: 65 km/h
